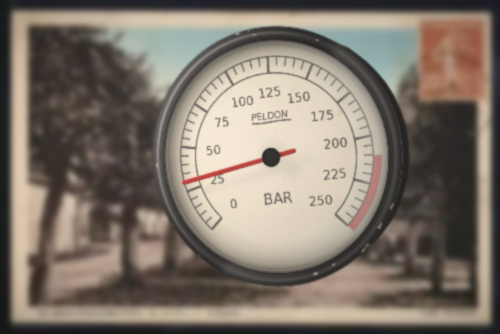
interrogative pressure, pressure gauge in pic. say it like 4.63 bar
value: 30 bar
